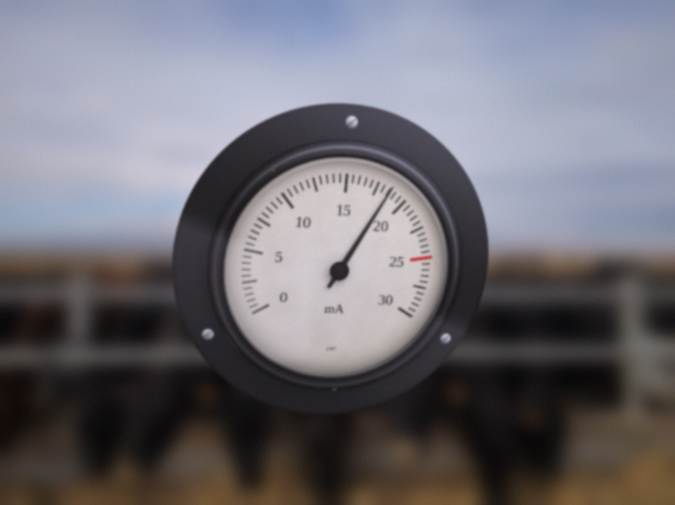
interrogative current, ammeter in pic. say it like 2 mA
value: 18.5 mA
